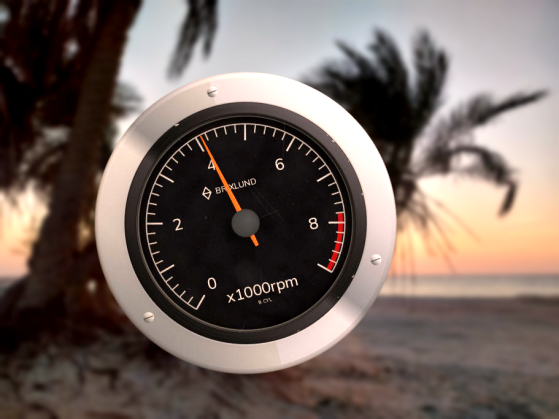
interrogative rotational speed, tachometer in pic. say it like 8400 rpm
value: 4100 rpm
